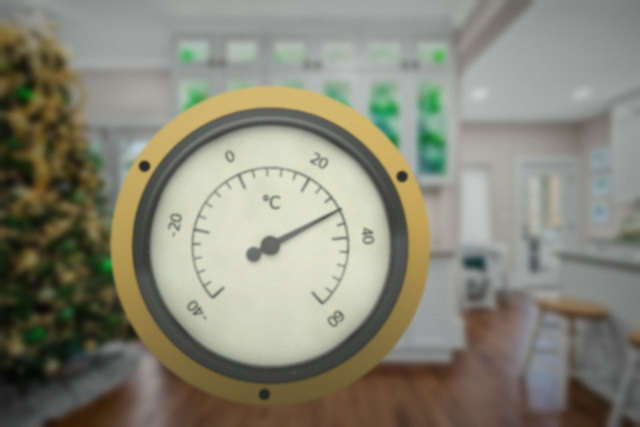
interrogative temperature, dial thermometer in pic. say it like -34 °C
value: 32 °C
